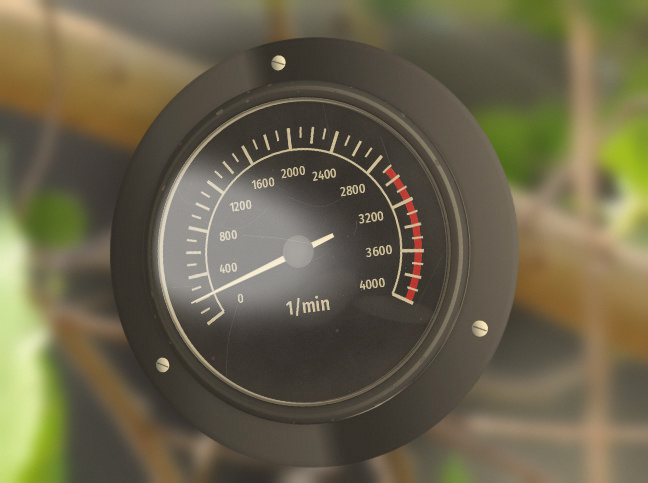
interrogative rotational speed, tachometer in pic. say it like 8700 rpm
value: 200 rpm
